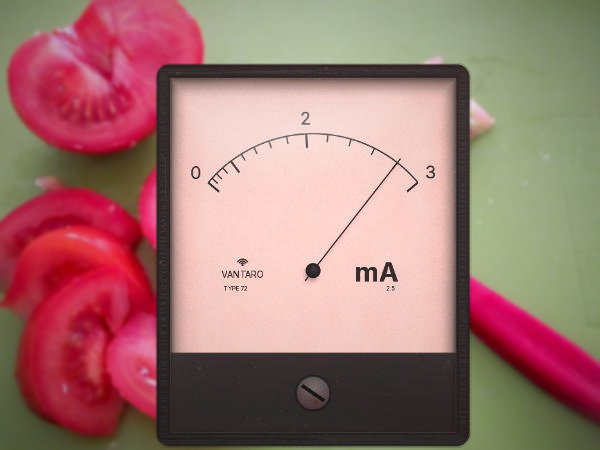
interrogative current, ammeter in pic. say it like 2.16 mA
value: 2.8 mA
